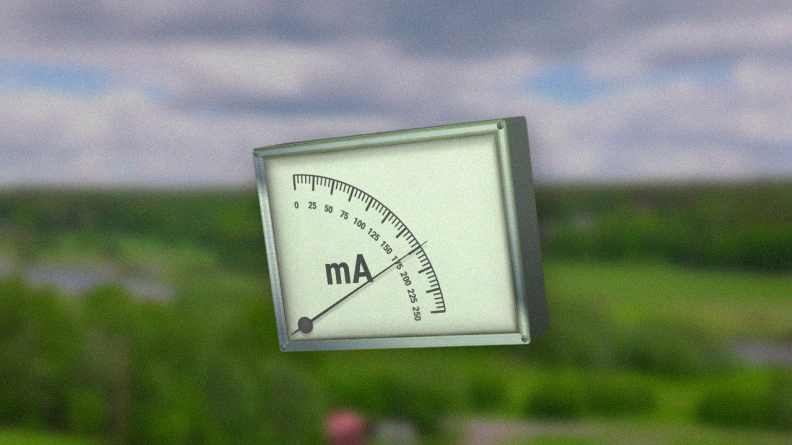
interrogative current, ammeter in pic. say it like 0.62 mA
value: 175 mA
